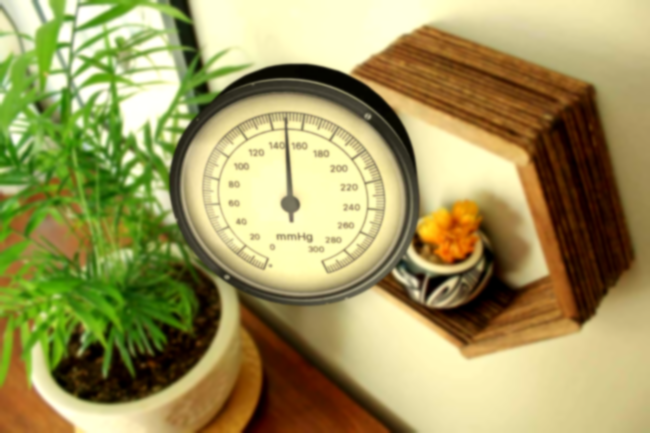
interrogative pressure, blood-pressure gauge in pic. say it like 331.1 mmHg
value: 150 mmHg
